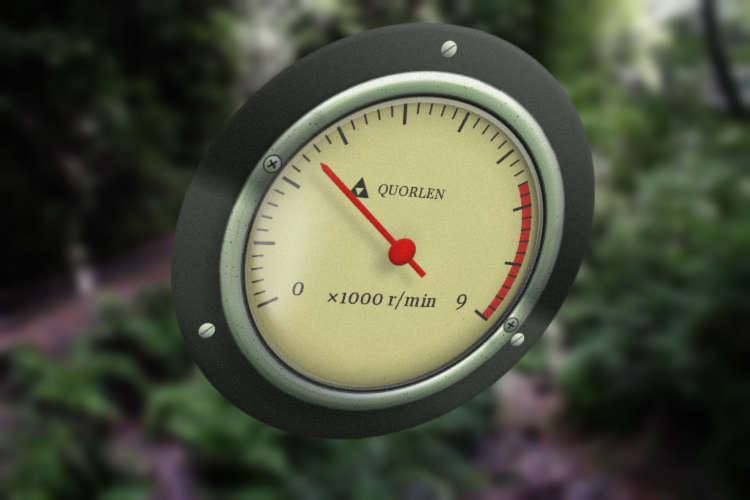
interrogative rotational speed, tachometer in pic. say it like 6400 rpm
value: 2500 rpm
